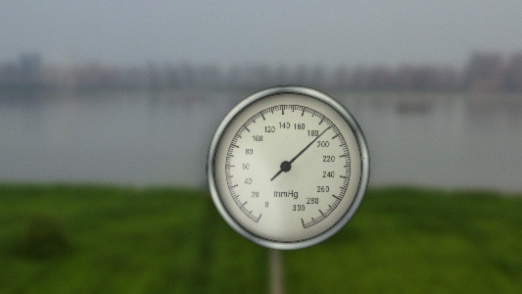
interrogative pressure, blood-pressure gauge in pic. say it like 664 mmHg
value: 190 mmHg
